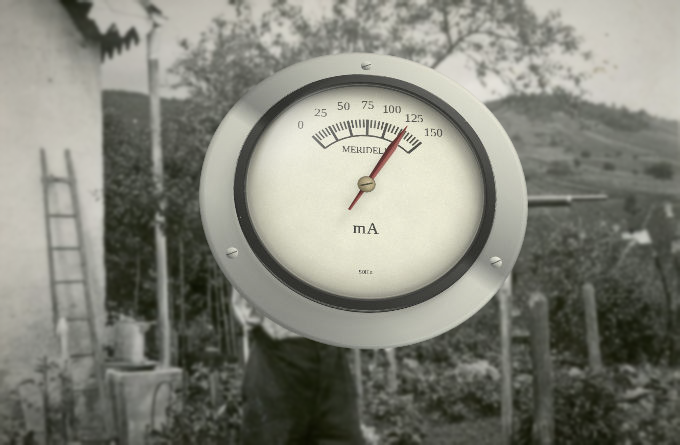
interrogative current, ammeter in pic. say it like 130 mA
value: 125 mA
